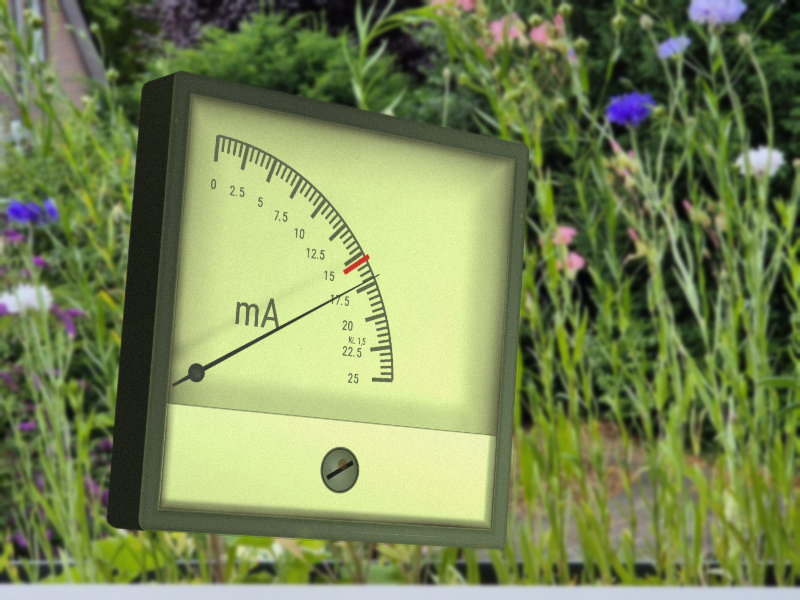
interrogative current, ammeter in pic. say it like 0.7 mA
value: 17 mA
